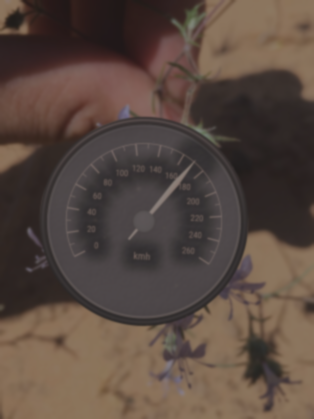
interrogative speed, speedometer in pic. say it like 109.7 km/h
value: 170 km/h
